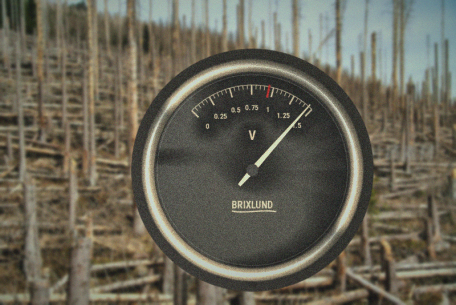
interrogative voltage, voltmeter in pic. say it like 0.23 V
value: 1.45 V
